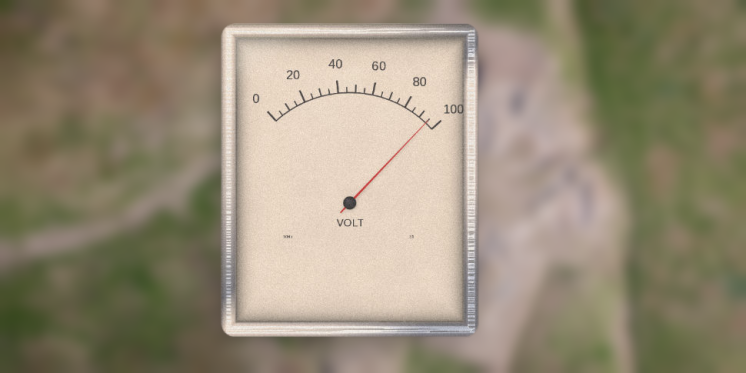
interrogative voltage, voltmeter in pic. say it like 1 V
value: 95 V
